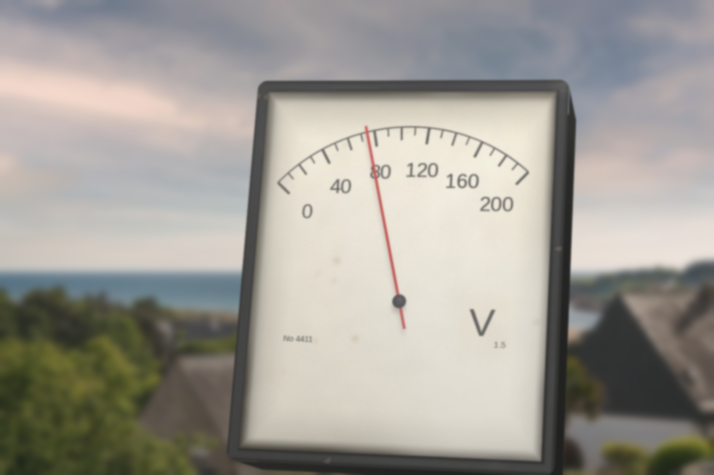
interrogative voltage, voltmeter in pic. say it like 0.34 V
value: 75 V
